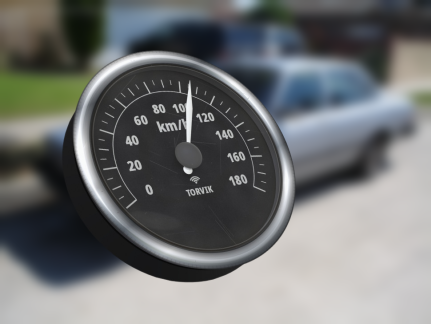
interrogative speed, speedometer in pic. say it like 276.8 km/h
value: 105 km/h
